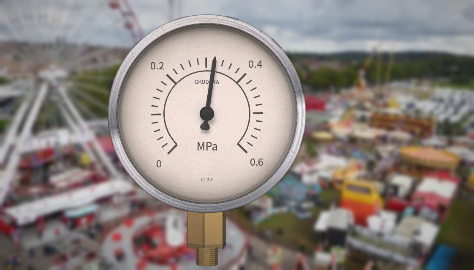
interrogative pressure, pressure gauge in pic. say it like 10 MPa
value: 0.32 MPa
